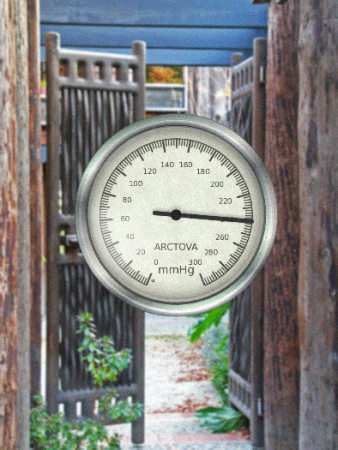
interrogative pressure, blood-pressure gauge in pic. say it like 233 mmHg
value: 240 mmHg
